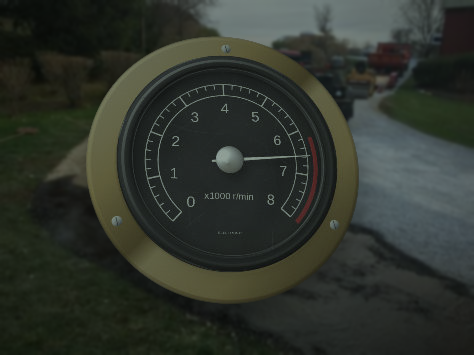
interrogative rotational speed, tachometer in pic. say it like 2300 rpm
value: 6600 rpm
